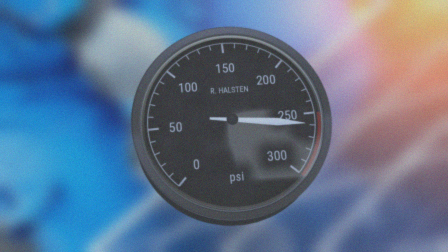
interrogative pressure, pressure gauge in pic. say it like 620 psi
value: 260 psi
